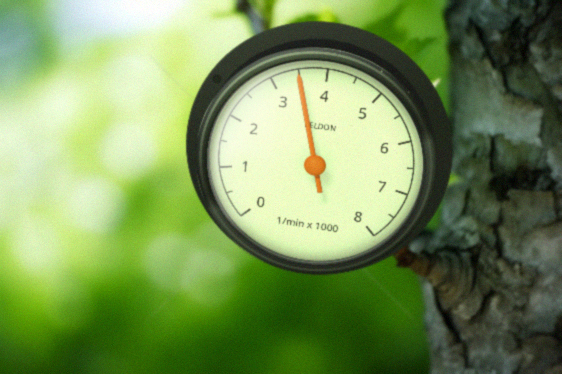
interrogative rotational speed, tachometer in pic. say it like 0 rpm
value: 3500 rpm
